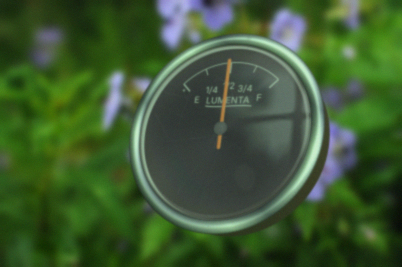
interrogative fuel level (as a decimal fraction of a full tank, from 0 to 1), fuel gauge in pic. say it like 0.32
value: 0.5
